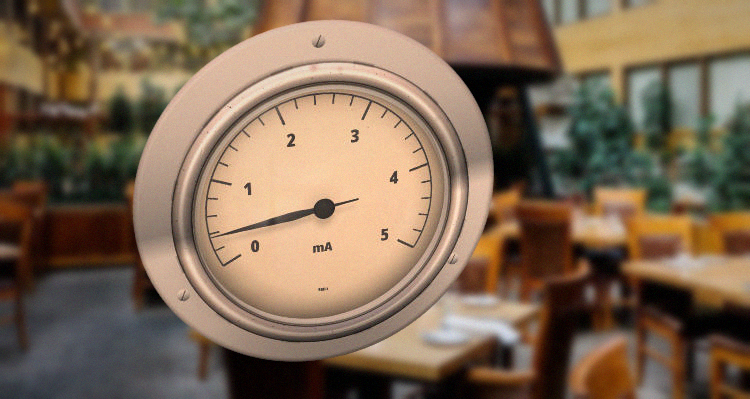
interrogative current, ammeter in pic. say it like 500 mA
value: 0.4 mA
